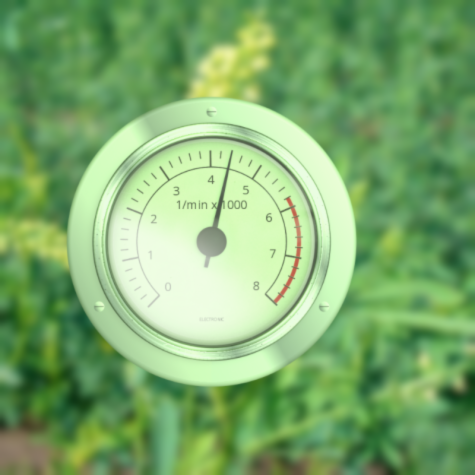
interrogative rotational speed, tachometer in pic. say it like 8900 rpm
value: 4400 rpm
